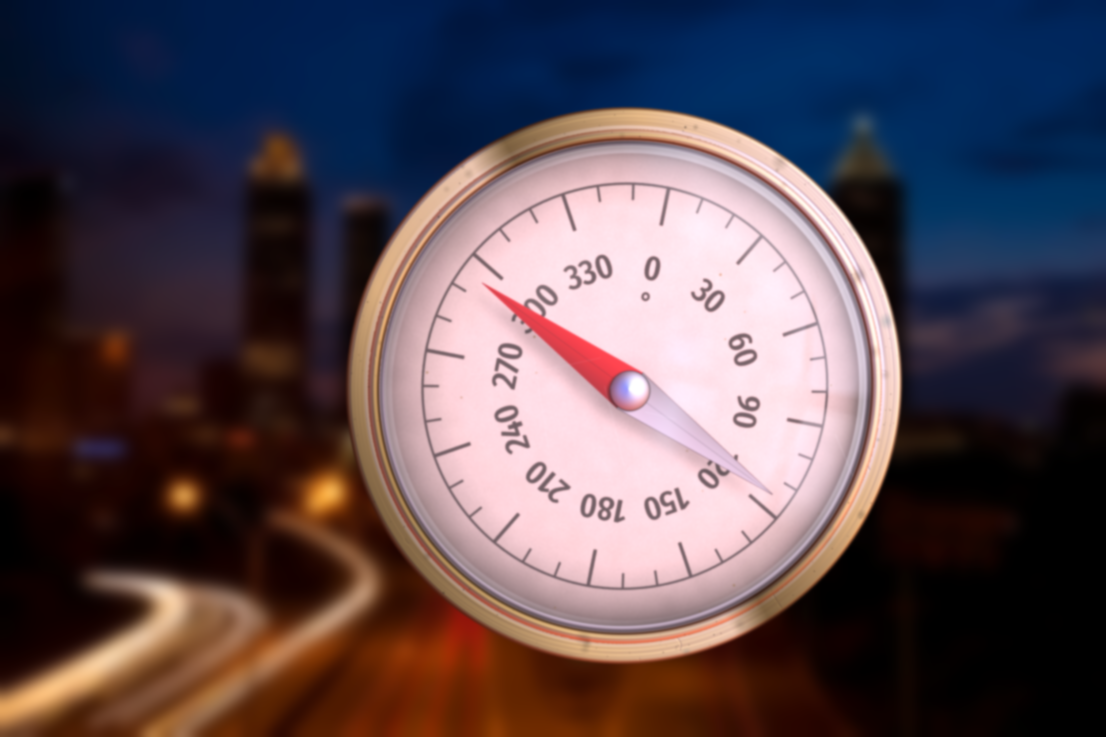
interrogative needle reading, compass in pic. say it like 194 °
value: 295 °
